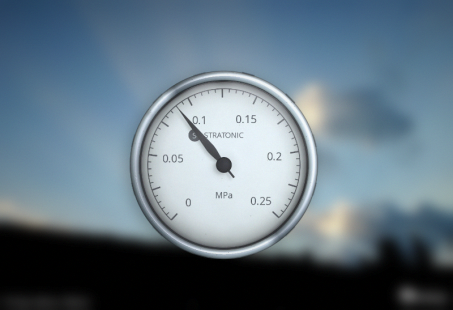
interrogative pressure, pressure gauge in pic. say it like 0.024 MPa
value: 0.09 MPa
